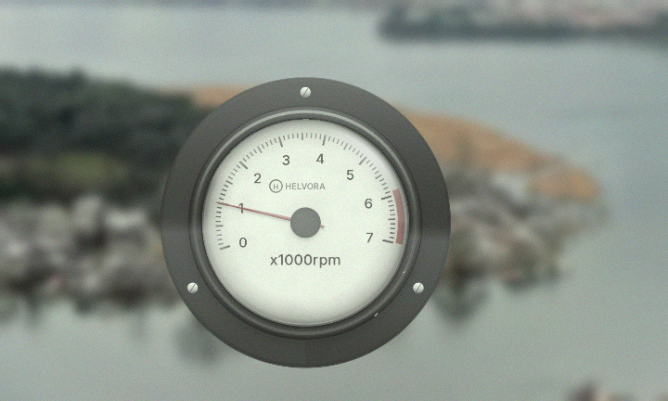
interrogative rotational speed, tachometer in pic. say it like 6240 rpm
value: 1000 rpm
